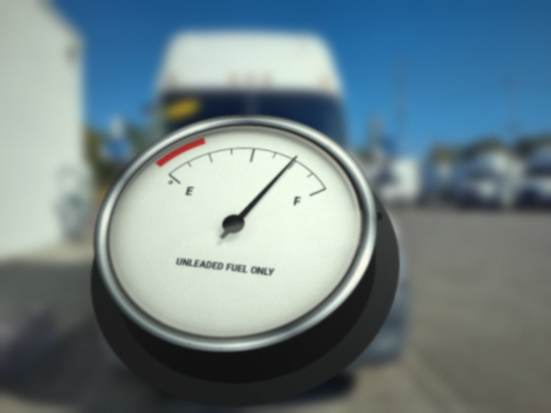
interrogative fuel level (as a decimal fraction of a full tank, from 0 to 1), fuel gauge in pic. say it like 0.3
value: 0.75
